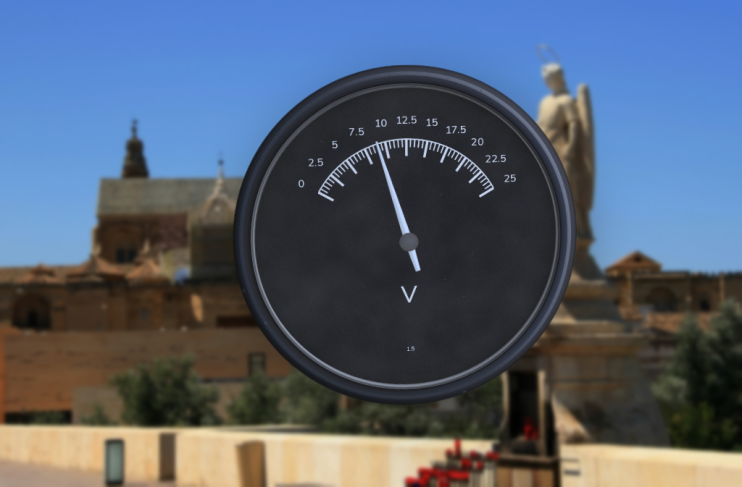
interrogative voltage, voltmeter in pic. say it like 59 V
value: 9 V
